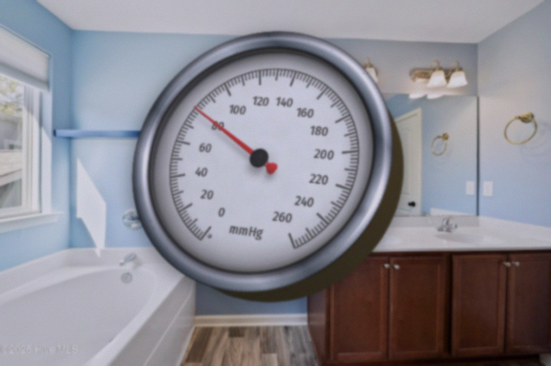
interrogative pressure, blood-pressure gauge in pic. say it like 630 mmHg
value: 80 mmHg
